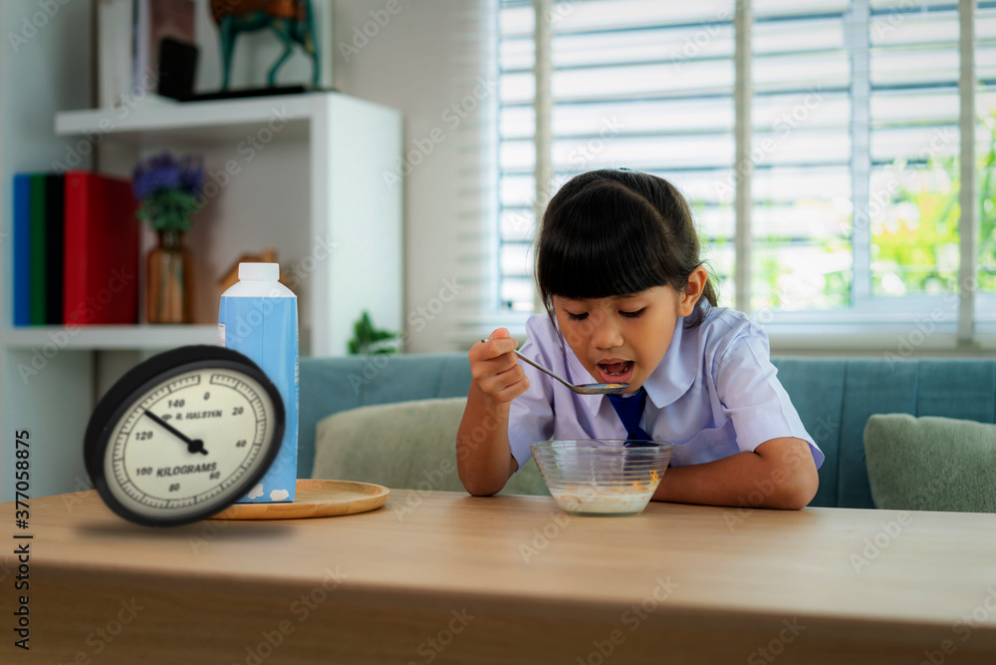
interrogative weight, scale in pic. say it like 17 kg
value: 130 kg
